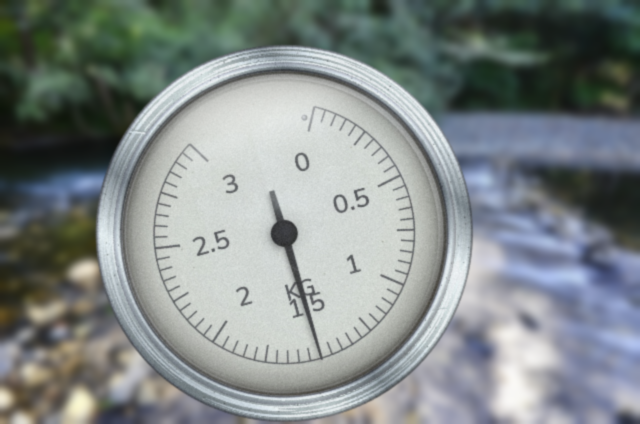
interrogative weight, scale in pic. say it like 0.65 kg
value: 1.5 kg
